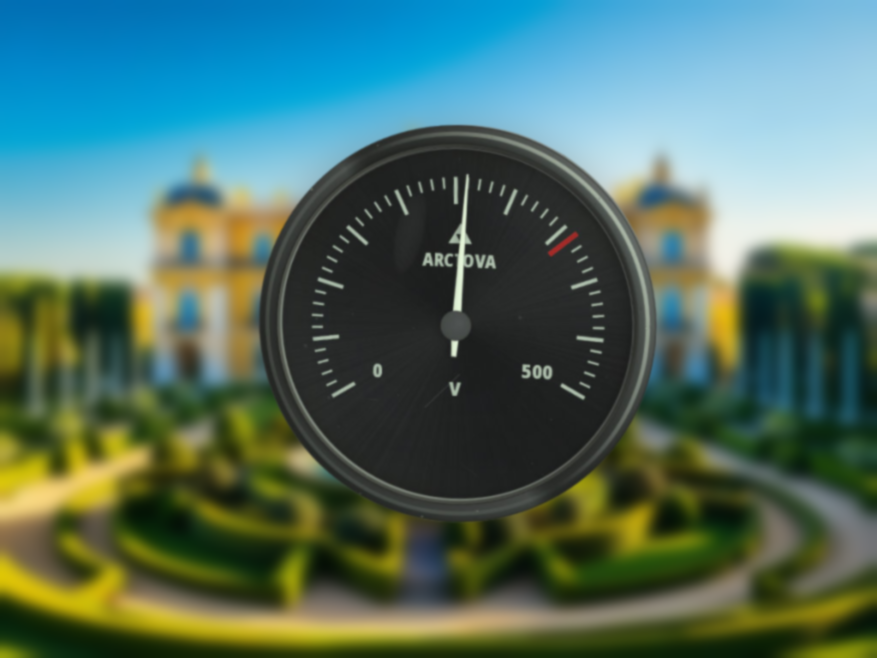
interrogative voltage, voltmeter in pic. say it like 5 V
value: 260 V
